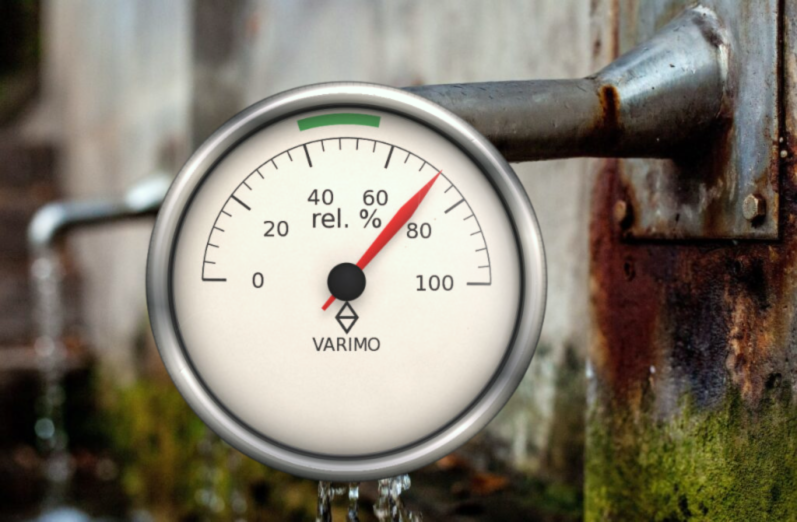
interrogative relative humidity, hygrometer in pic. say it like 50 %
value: 72 %
